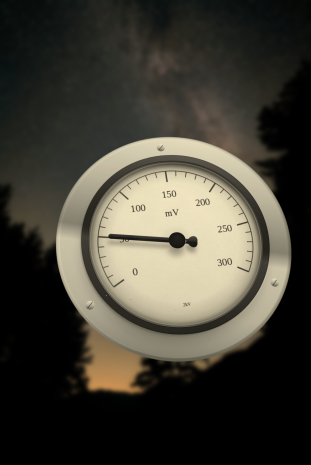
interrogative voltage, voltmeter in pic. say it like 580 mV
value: 50 mV
